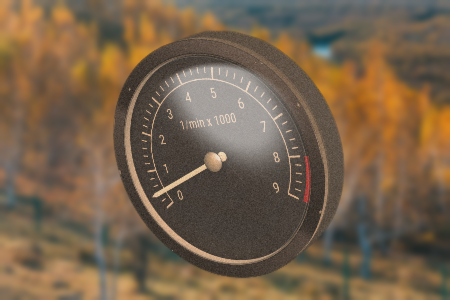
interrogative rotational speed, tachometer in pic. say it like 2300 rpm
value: 400 rpm
